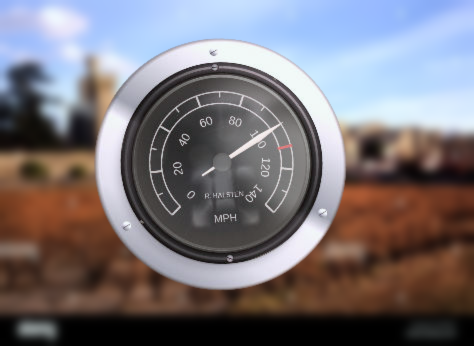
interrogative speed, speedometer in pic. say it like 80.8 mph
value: 100 mph
